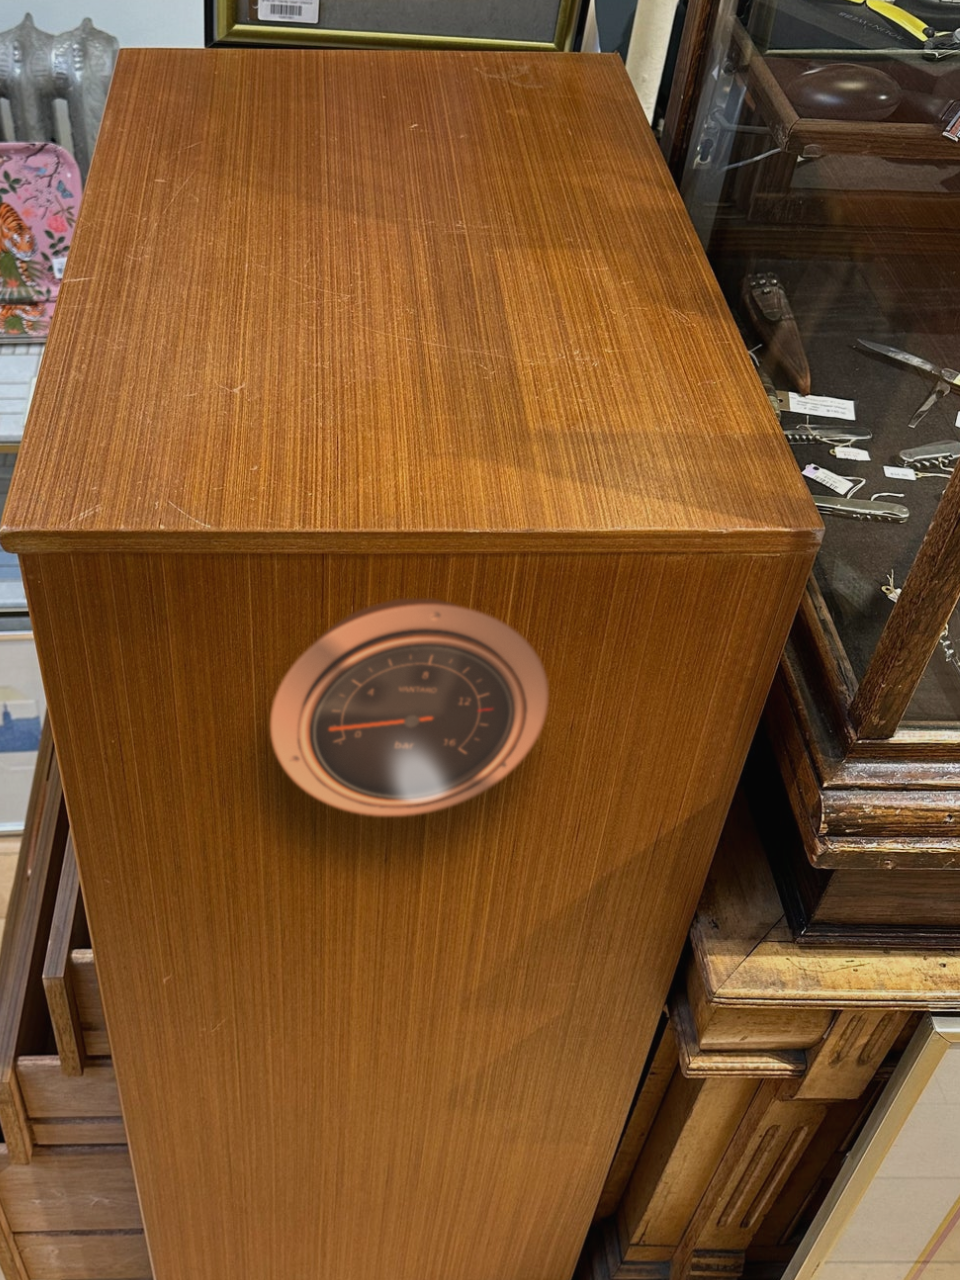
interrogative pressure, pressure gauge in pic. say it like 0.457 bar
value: 1 bar
